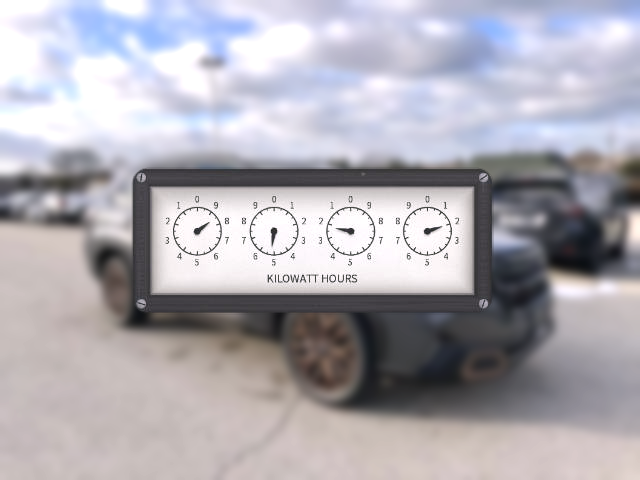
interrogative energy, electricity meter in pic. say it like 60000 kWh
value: 8522 kWh
